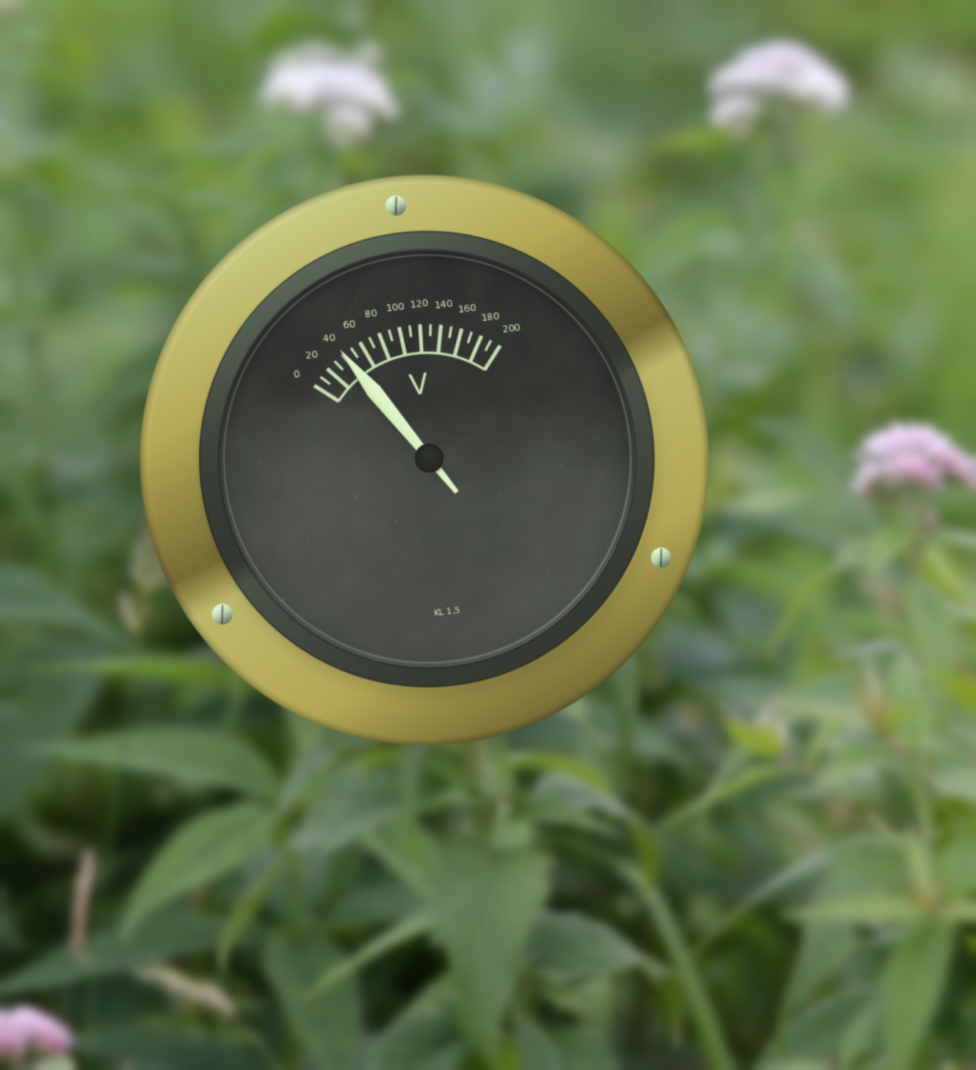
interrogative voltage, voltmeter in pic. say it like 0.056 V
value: 40 V
